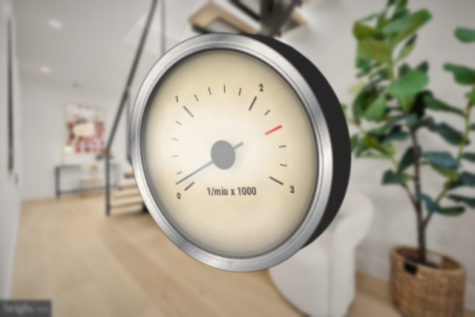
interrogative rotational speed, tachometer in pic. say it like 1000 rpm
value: 100 rpm
